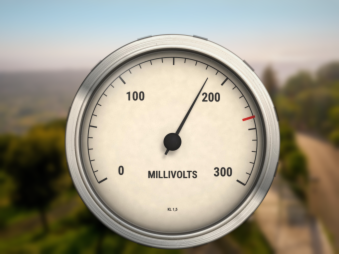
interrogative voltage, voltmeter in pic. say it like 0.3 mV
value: 185 mV
